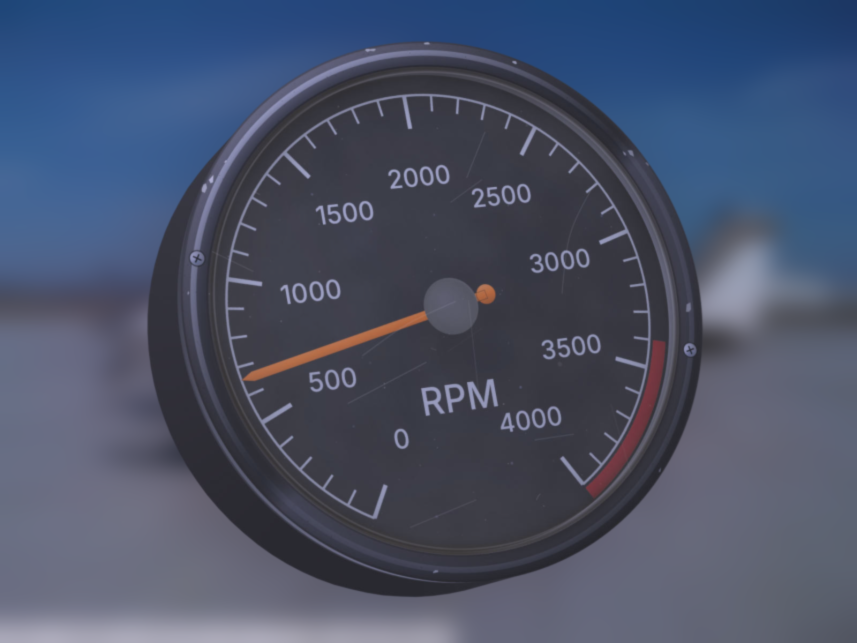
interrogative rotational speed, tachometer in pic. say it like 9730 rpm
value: 650 rpm
